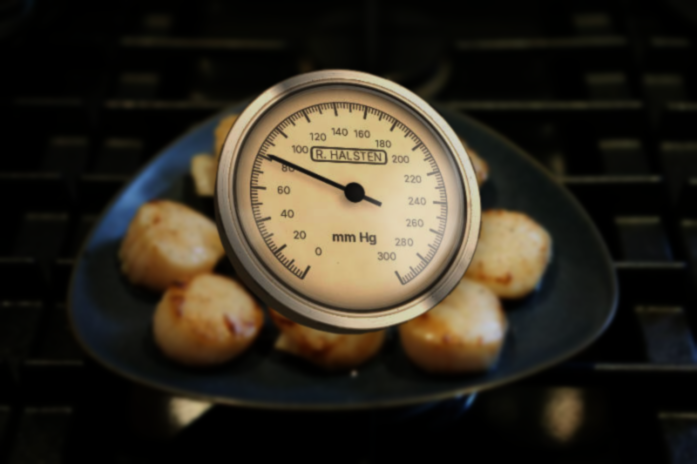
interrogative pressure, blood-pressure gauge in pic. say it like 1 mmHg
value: 80 mmHg
